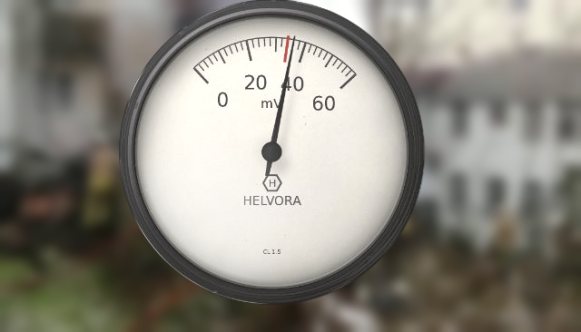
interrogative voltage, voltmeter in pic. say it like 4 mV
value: 36 mV
